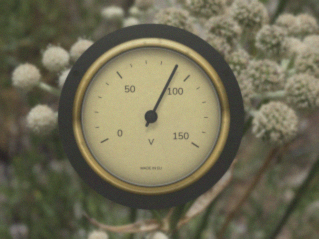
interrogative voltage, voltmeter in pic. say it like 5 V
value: 90 V
